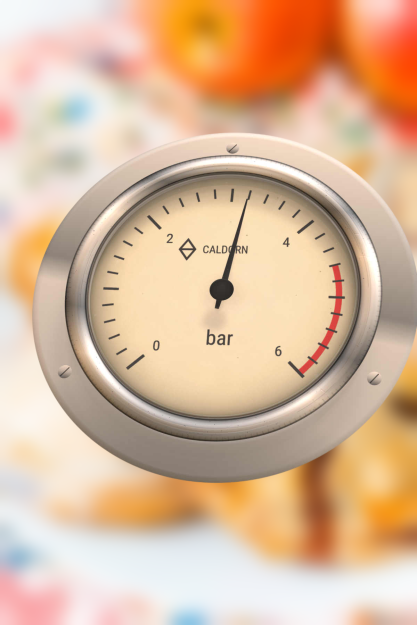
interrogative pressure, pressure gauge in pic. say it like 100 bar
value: 3.2 bar
